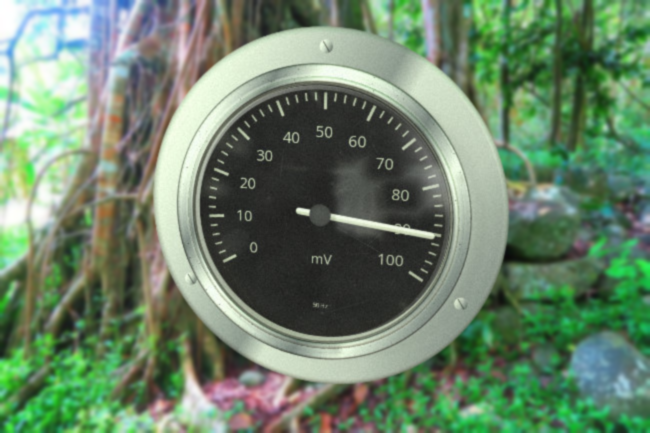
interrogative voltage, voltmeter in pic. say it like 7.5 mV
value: 90 mV
